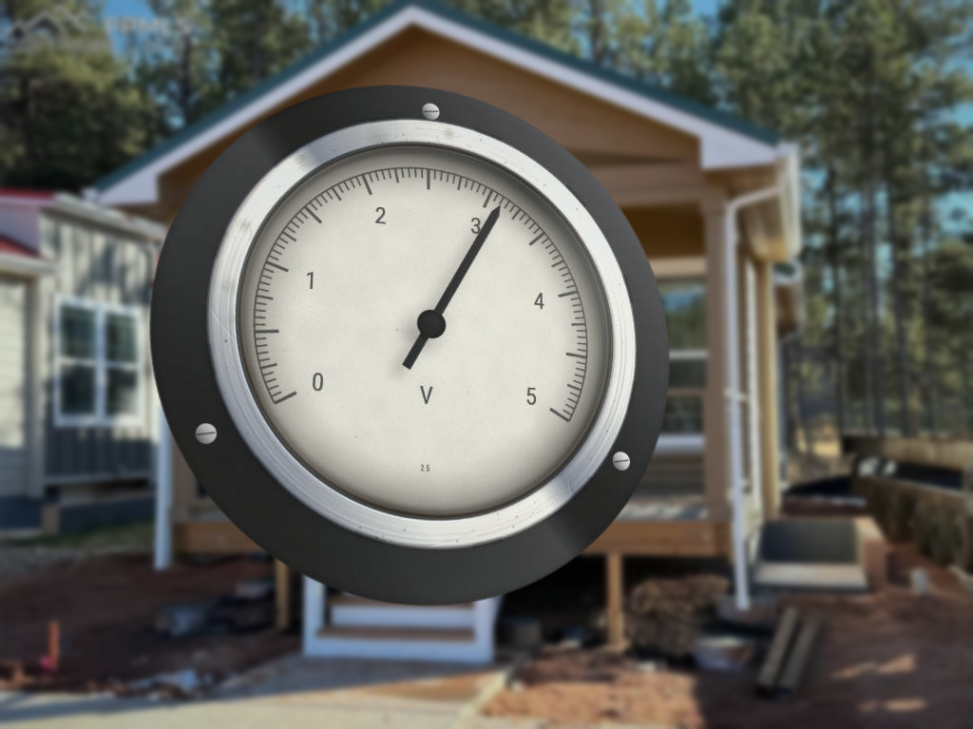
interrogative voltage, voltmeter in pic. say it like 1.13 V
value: 3.1 V
